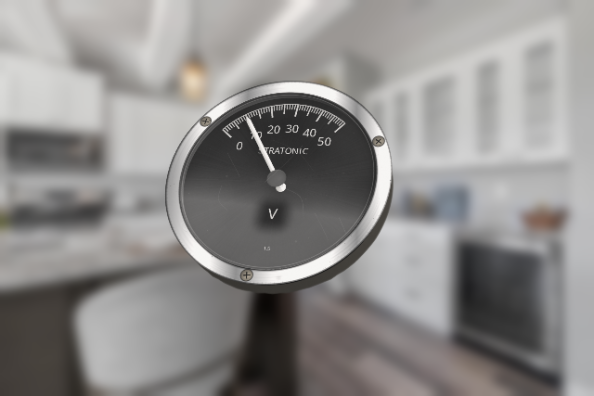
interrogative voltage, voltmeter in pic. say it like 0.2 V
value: 10 V
